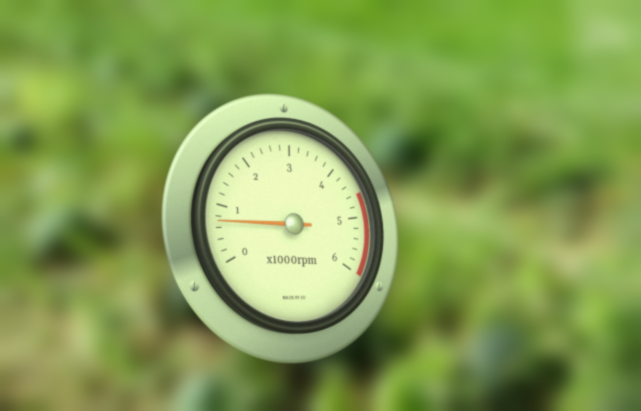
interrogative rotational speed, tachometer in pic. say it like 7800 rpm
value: 700 rpm
